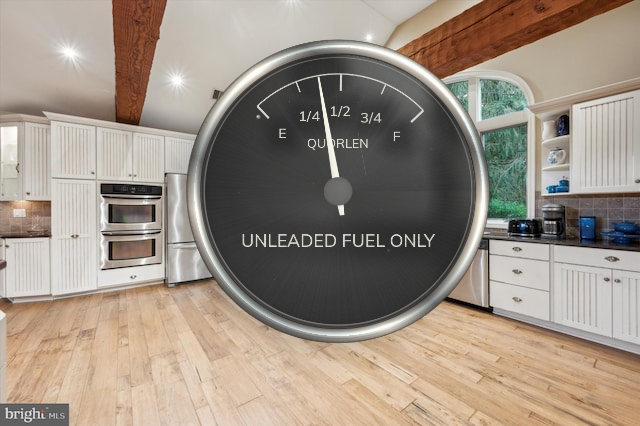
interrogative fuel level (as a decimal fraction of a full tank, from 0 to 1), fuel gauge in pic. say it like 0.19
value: 0.375
